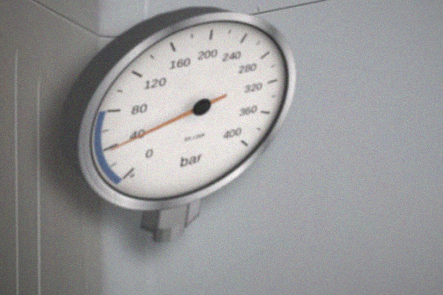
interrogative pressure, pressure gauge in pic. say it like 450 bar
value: 40 bar
